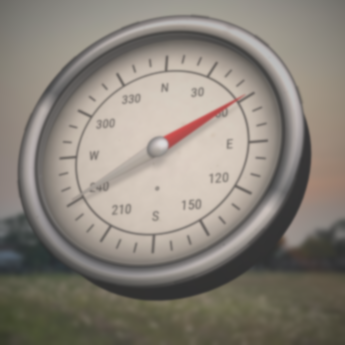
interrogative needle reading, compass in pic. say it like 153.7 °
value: 60 °
